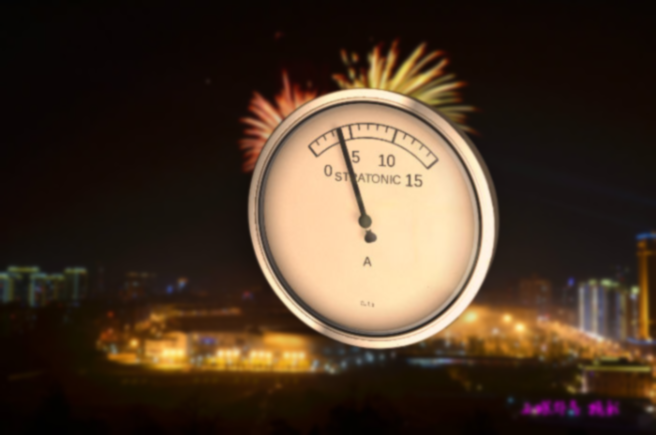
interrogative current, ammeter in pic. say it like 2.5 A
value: 4 A
